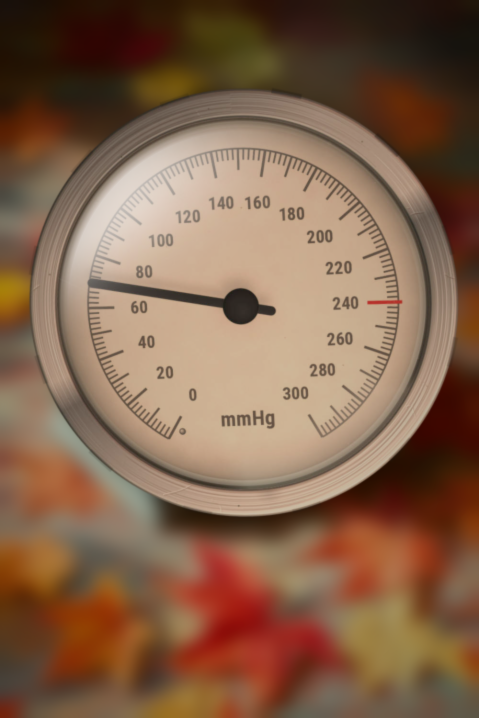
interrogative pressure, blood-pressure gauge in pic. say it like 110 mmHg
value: 70 mmHg
